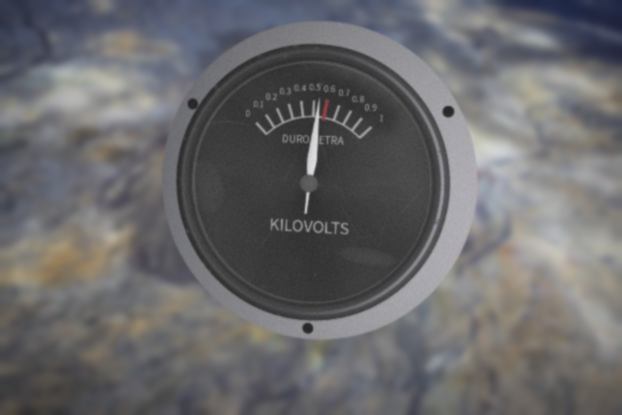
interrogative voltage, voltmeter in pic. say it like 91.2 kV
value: 0.55 kV
